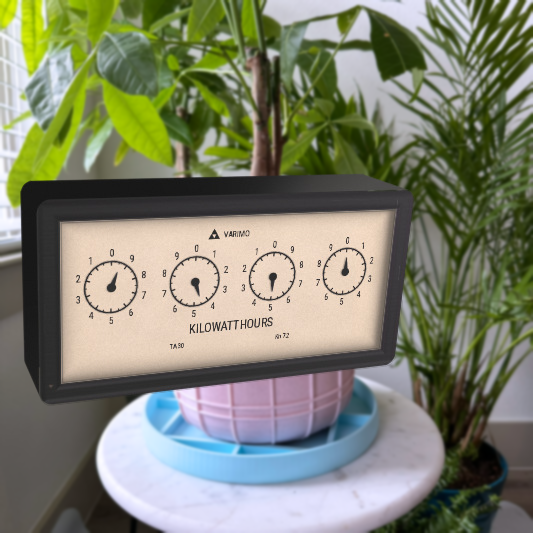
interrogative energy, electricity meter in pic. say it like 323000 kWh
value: 9450 kWh
